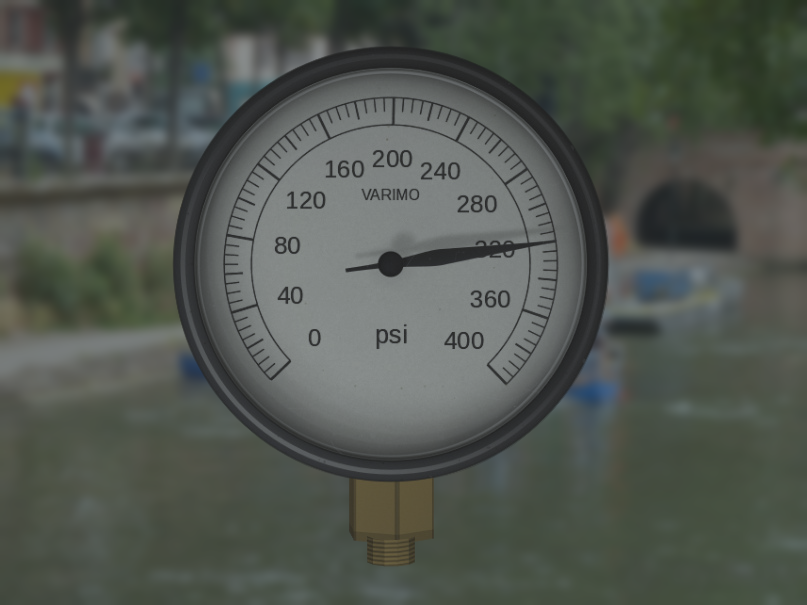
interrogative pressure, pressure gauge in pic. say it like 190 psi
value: 320 psi
